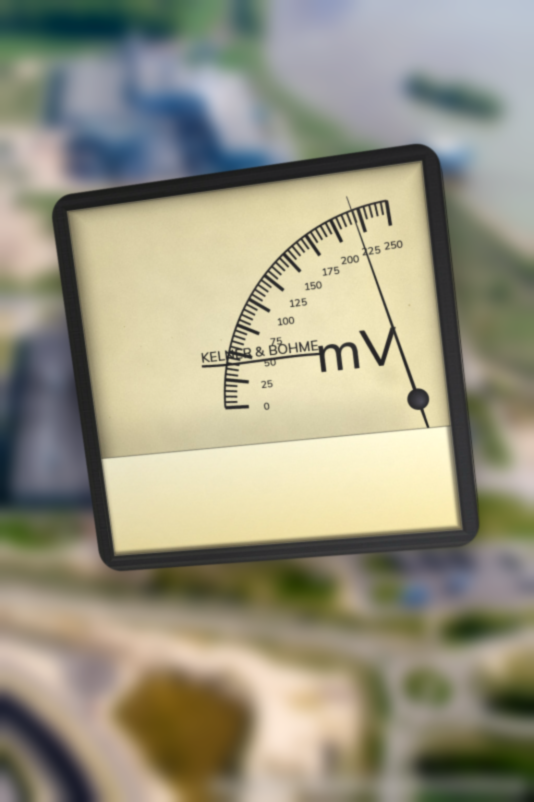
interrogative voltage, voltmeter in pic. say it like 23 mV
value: 220 mV
